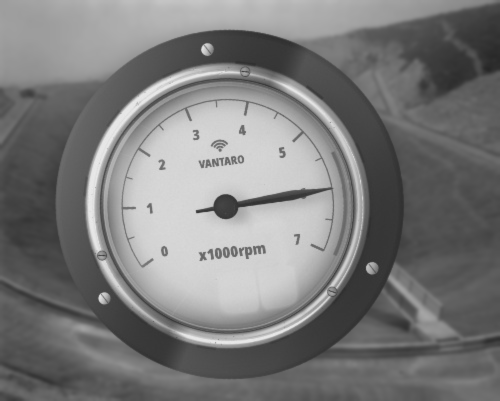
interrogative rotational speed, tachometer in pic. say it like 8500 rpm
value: 6000 rpm
